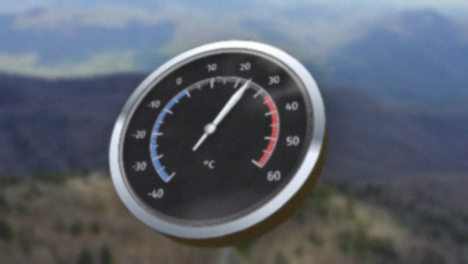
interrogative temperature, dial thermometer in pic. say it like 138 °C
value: 25 °C
